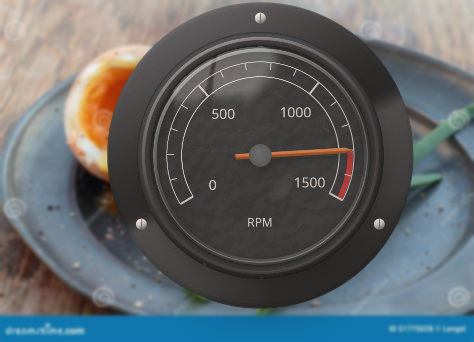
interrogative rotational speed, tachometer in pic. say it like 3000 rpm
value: 1300 rpm
